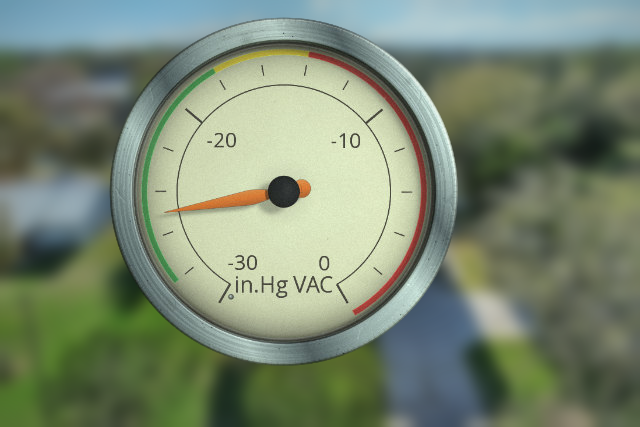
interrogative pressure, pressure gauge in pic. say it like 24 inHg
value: -25 inHg
